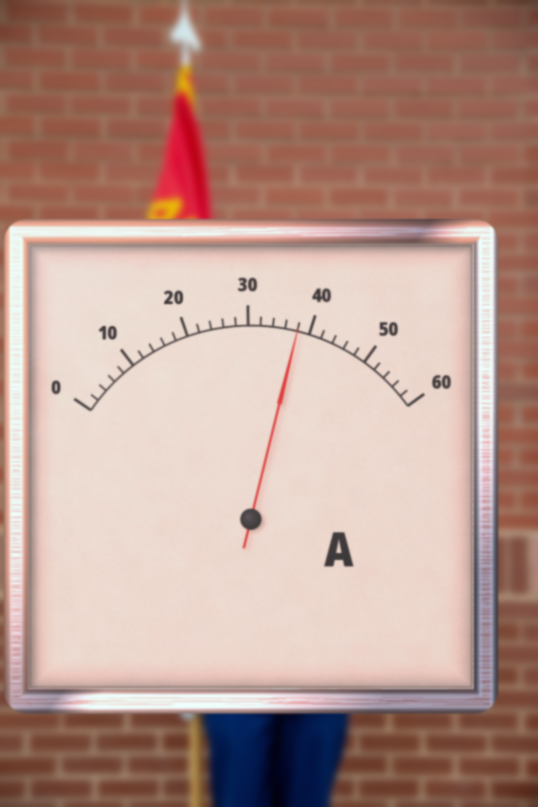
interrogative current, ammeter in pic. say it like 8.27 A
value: 38 A
